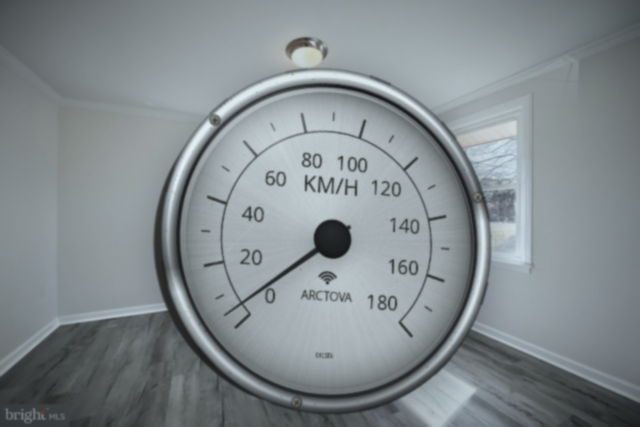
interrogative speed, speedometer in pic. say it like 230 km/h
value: 5 km/h
